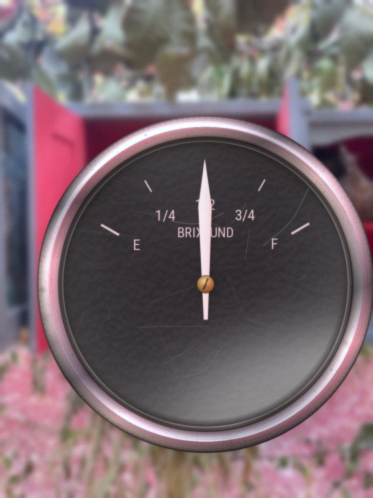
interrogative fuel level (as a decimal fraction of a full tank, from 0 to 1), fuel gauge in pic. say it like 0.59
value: 0.5
